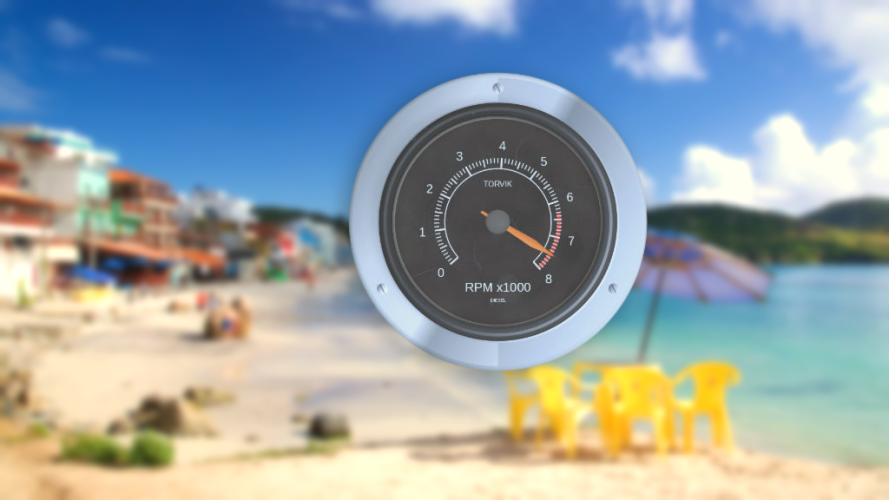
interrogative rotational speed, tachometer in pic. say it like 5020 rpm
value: 7500 rpm
